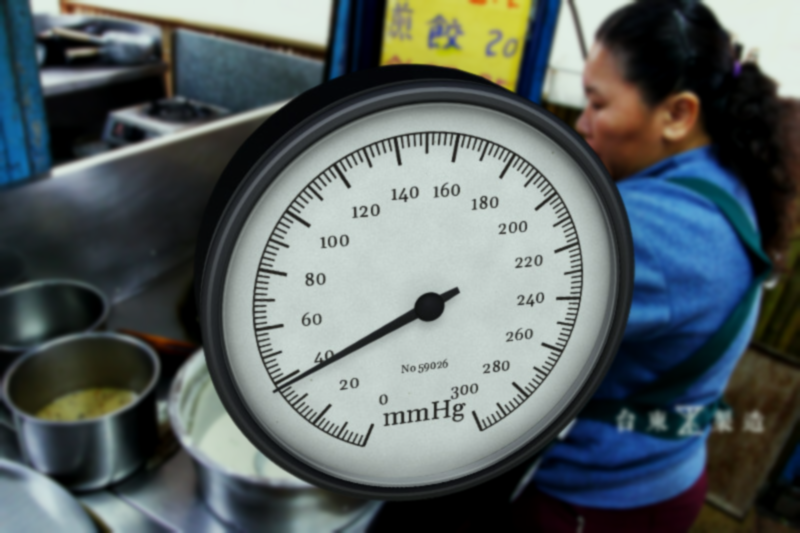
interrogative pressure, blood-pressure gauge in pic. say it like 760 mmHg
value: 40 mmHg
